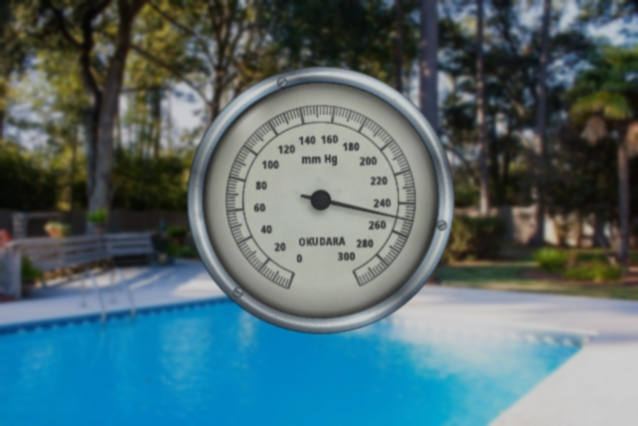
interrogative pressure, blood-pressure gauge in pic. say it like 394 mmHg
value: 250 mmHg
